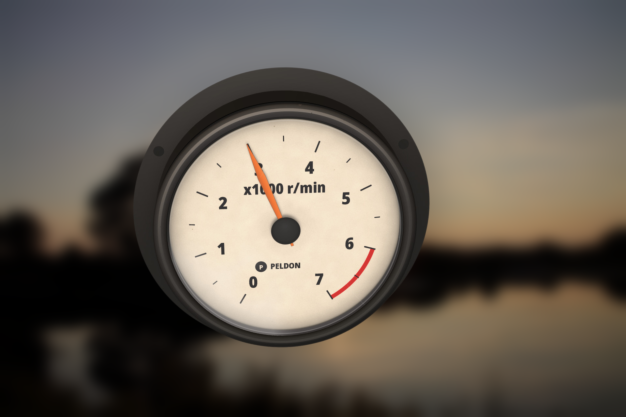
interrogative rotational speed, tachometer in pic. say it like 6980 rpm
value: 3000 rpm
